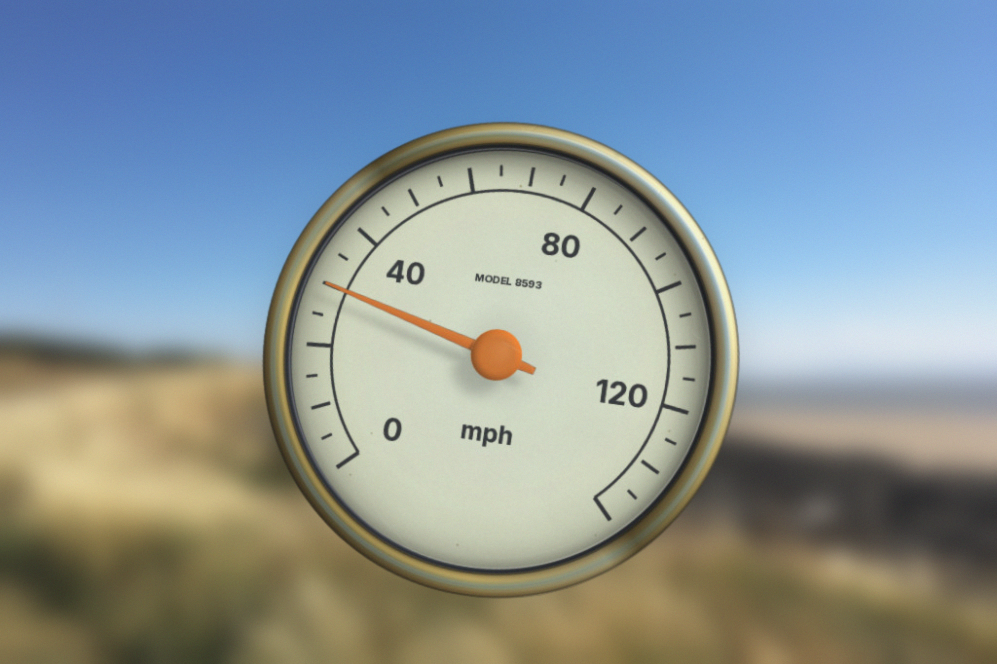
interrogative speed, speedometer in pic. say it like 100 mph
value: 30 mph
